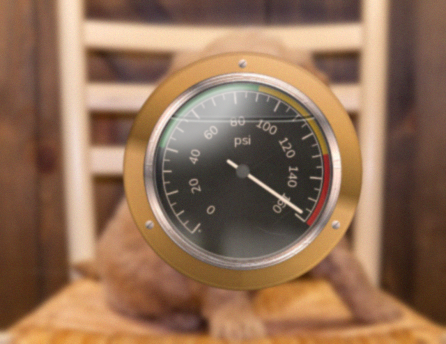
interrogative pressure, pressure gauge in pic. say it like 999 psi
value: 157.5 psi
